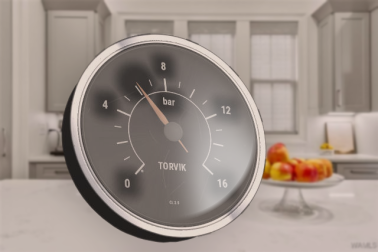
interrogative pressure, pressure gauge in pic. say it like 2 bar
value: 6 bar
